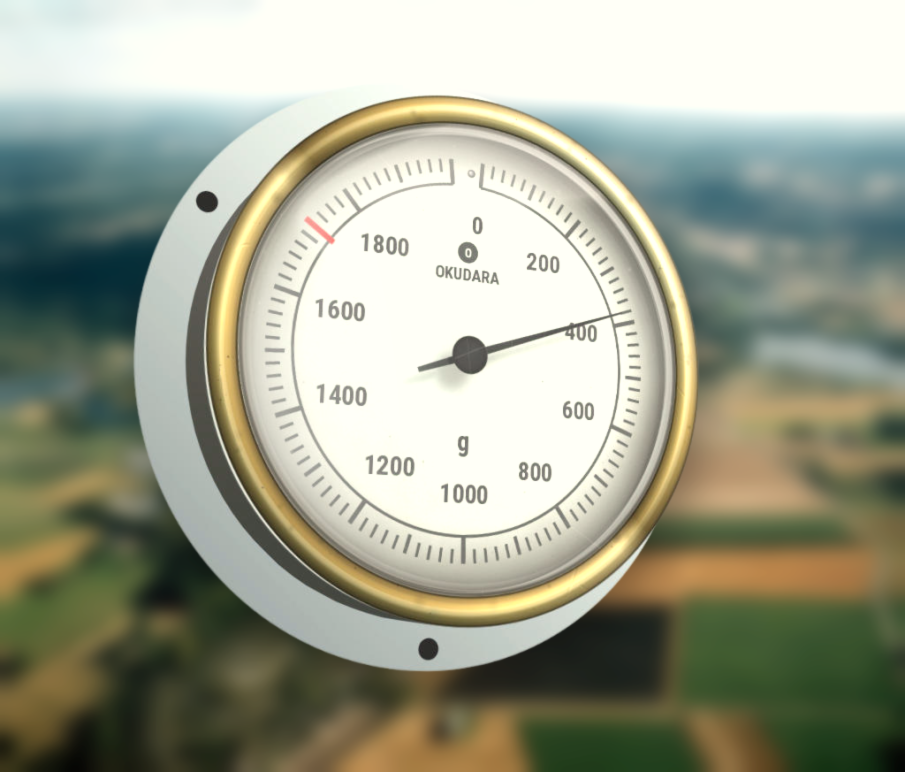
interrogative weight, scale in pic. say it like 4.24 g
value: 380 g
